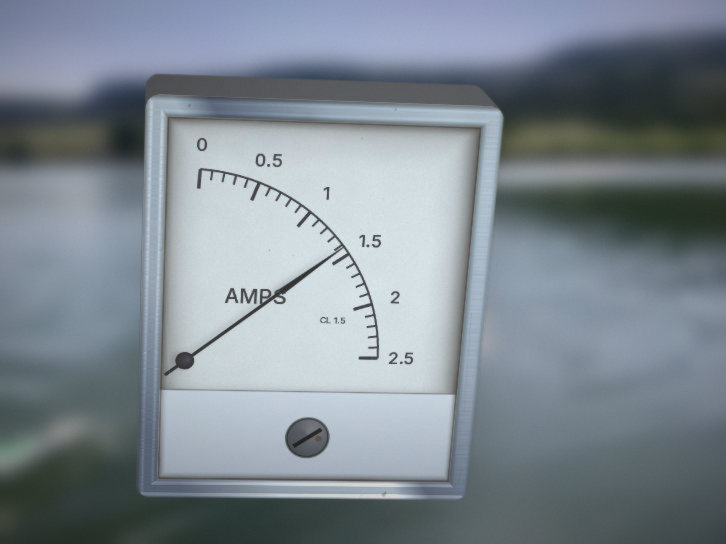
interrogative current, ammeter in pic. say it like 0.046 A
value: 1.4 A
